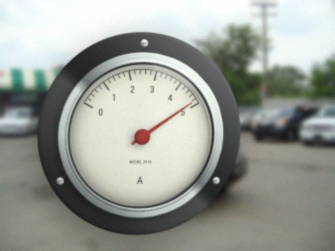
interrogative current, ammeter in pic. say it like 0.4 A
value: 4.8 A
